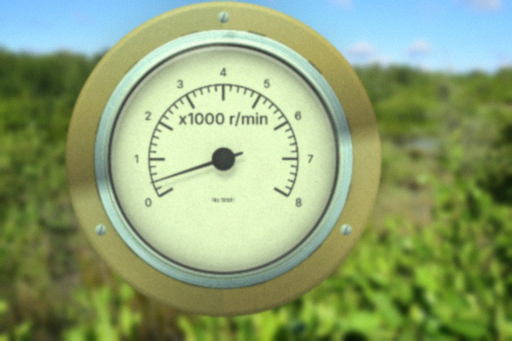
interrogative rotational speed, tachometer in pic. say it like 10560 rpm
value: 400 rpm
